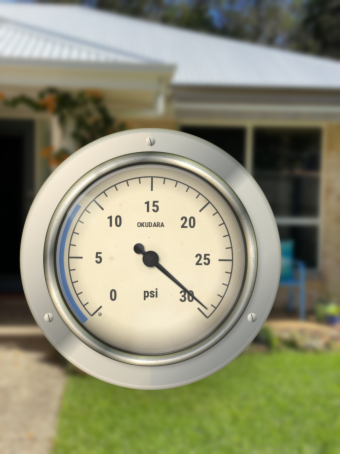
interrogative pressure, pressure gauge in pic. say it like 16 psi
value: 29.5 psi
